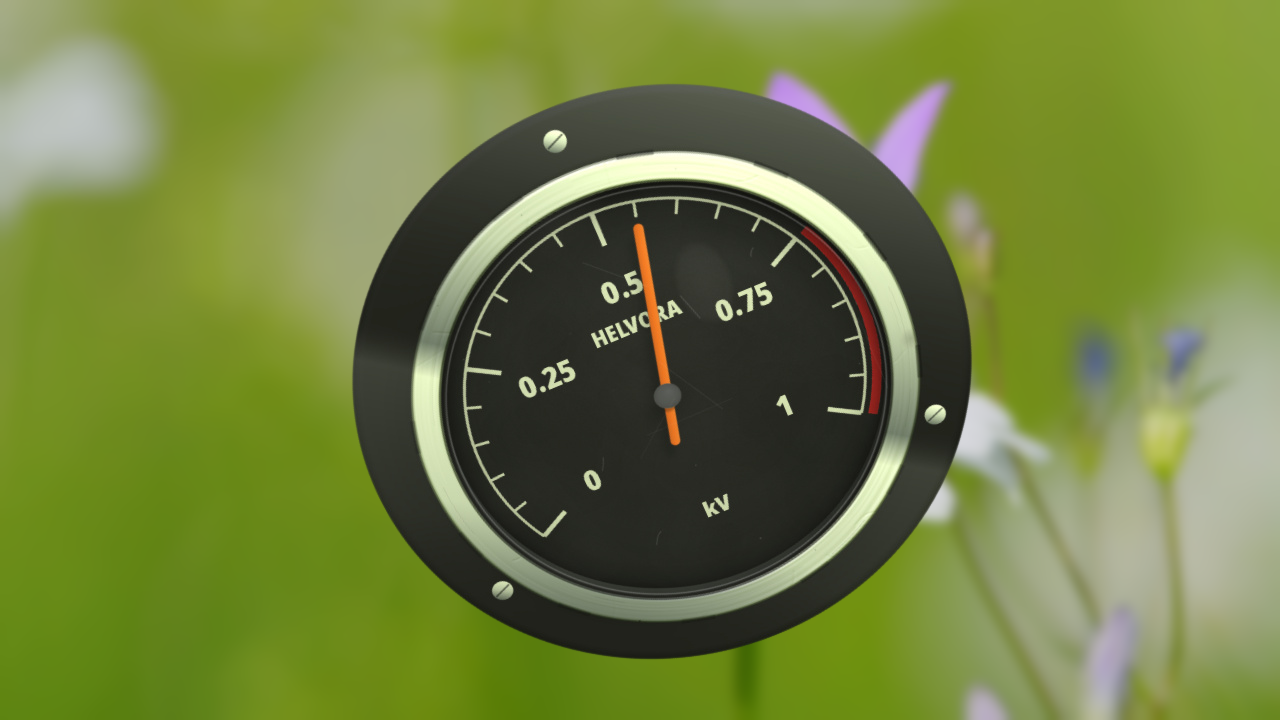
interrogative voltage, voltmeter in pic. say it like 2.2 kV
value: 0.55 kV
